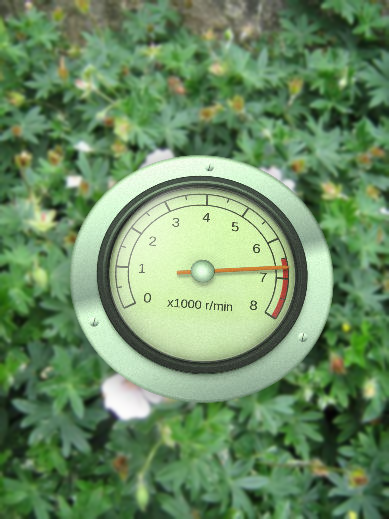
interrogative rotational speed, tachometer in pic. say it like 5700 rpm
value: 6750 rpm
